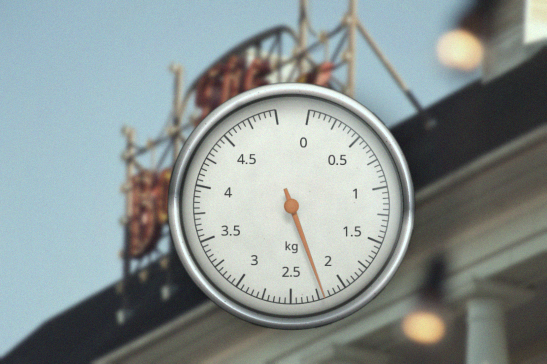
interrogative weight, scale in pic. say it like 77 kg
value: 2.2 kg
